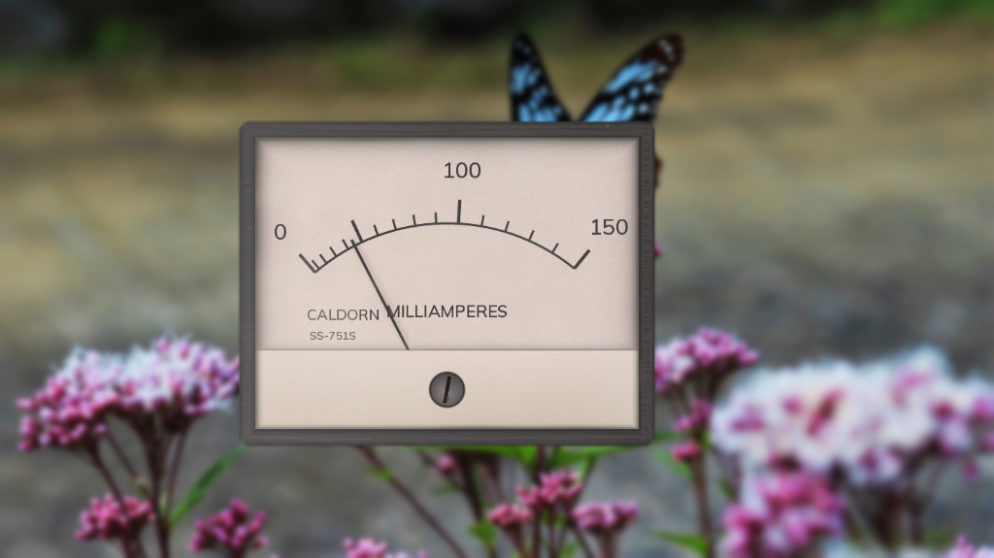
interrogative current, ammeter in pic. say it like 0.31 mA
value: 45 mA
